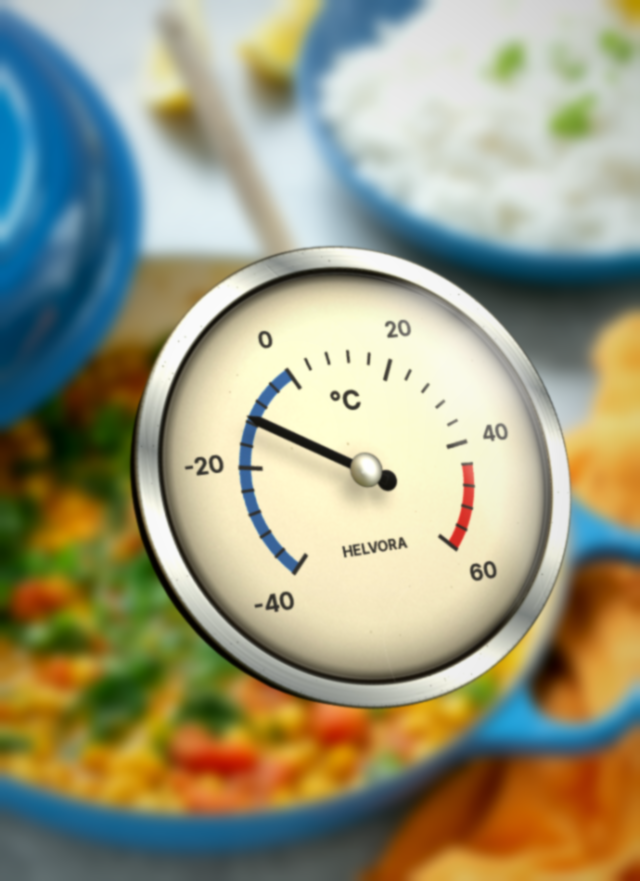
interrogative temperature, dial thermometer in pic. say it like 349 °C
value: -12 °C
